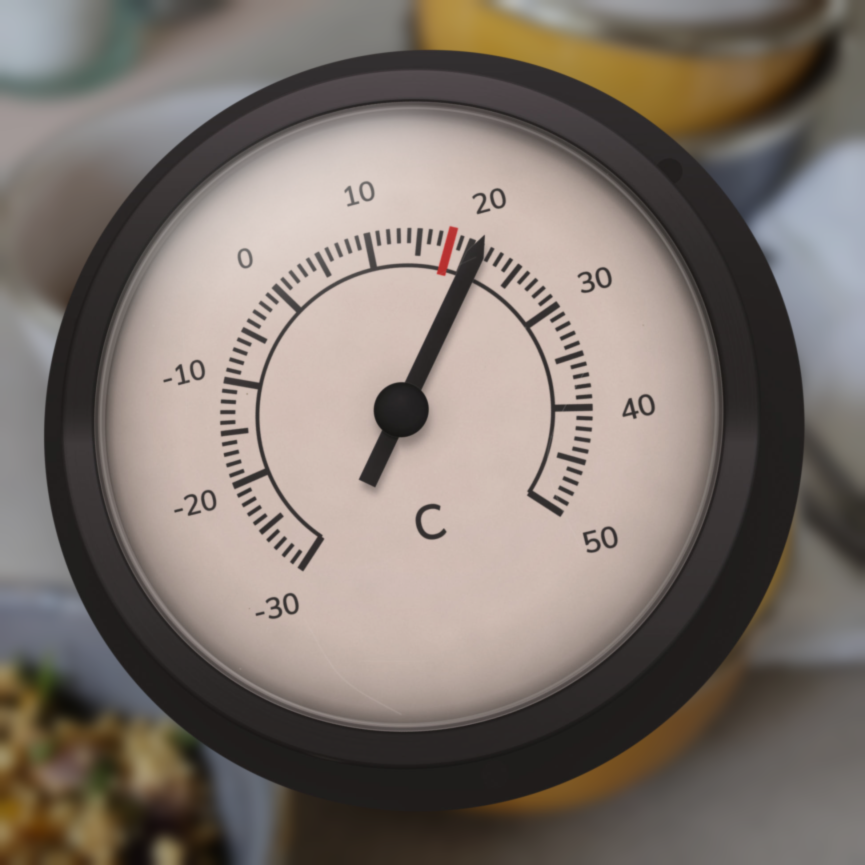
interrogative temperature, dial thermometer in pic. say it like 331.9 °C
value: 21 °C
